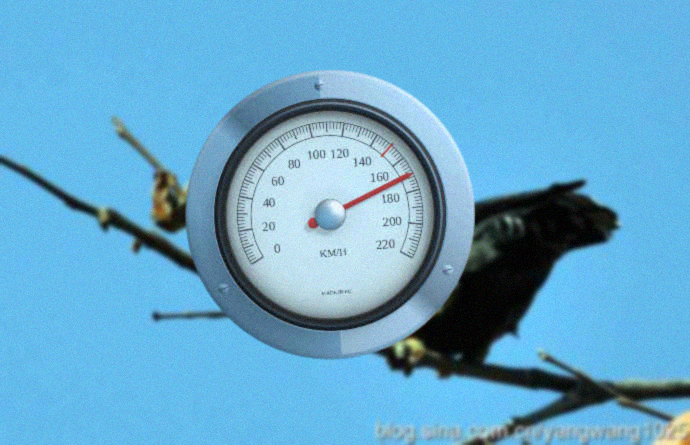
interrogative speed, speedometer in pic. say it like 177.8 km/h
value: 170 km/h
